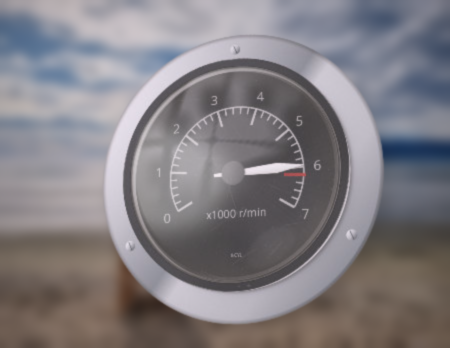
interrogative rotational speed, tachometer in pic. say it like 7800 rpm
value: 6000 rpm
